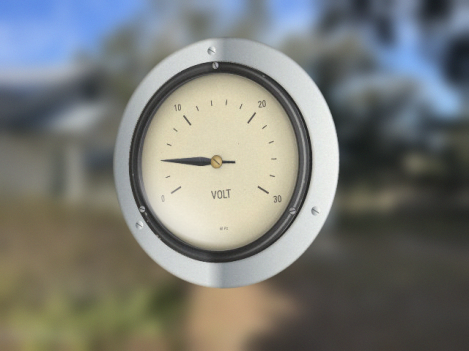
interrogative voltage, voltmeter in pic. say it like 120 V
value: 4 V
